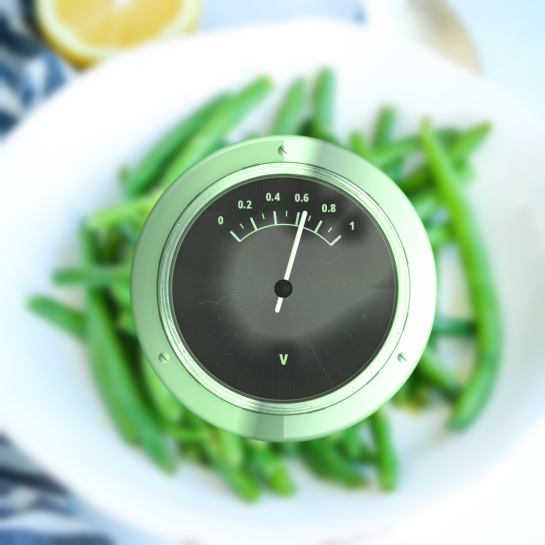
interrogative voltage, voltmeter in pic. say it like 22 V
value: 0.65 V
